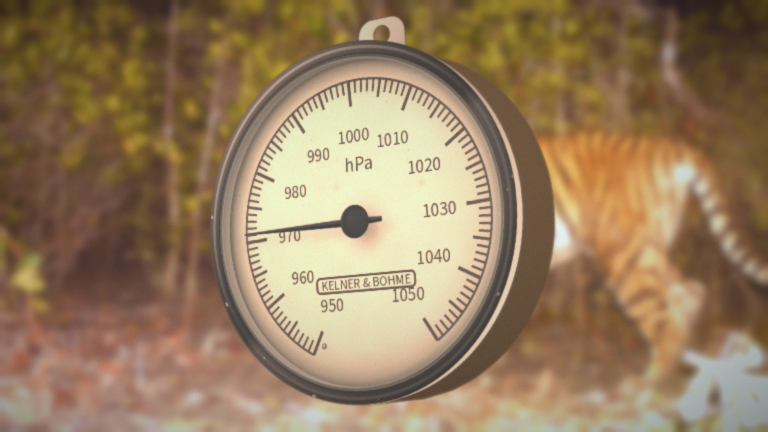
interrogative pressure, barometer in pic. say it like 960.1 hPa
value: 971 hPa
